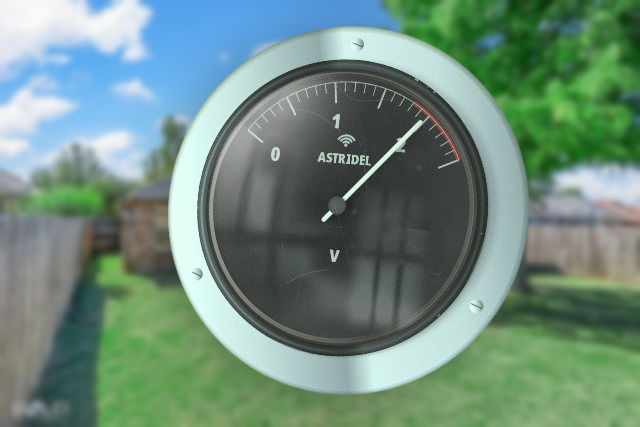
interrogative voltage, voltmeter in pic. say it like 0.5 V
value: 2 V
